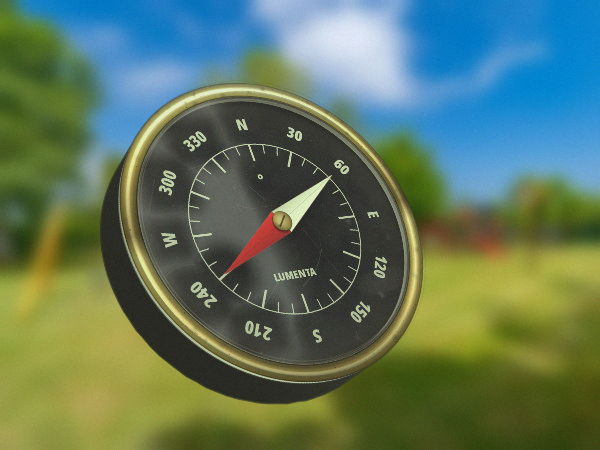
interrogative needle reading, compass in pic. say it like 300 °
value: 240 °
